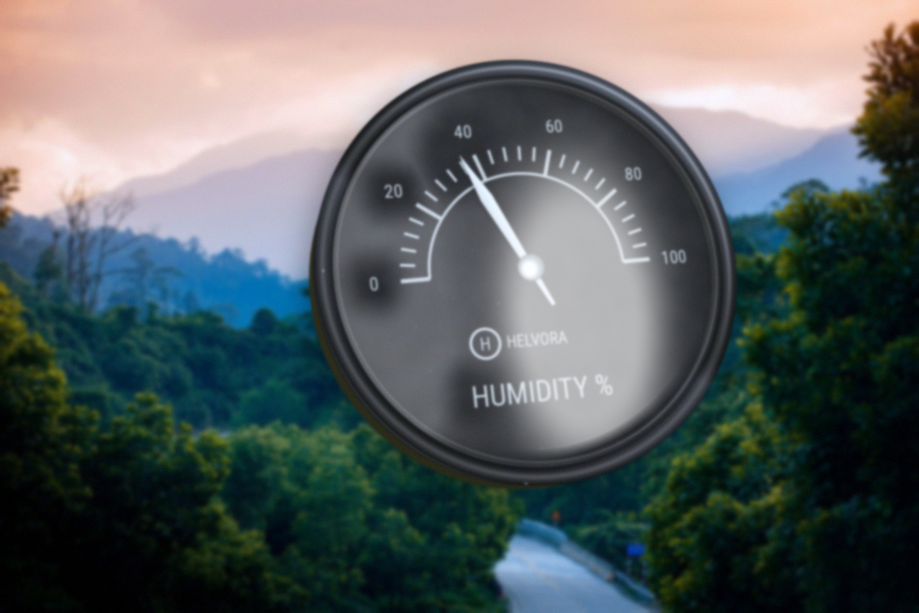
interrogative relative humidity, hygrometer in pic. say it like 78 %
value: 36 %
